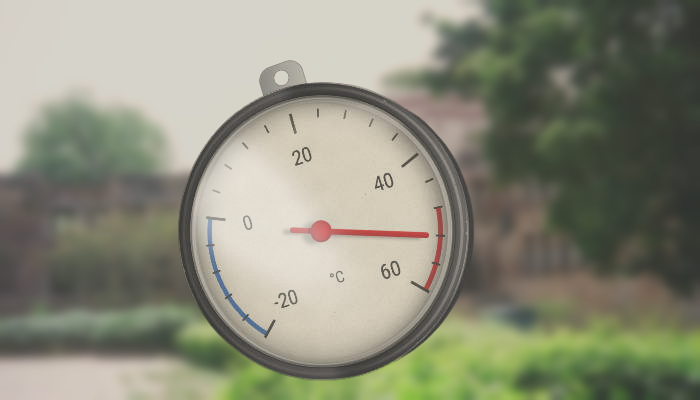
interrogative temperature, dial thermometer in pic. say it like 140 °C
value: 52 °C
